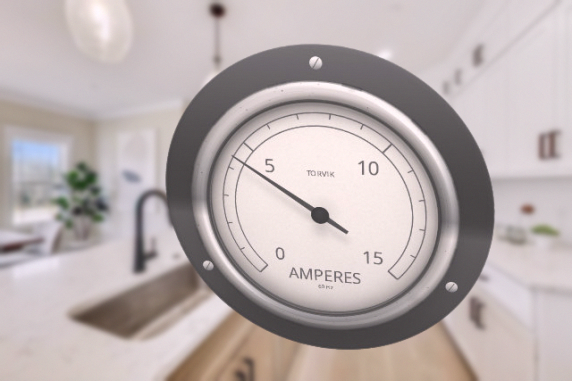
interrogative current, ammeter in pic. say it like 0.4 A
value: 4.5 A
